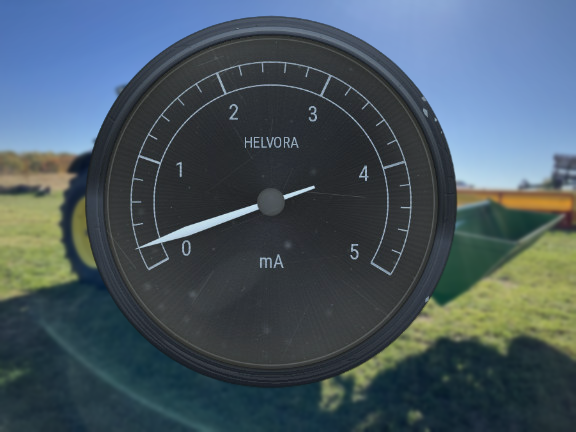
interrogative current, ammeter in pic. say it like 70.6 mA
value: 0.2 mA
